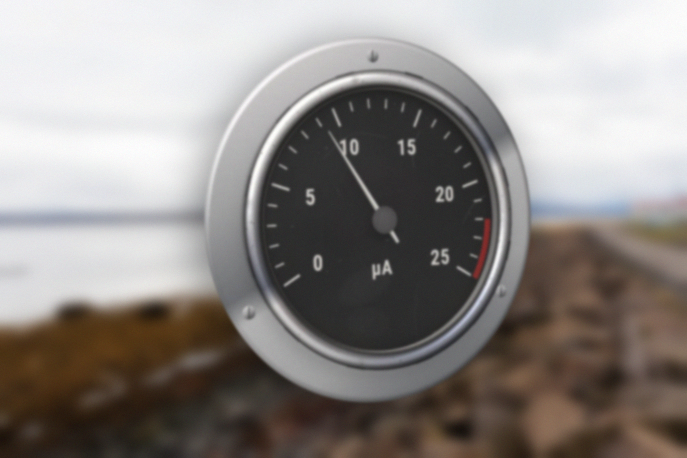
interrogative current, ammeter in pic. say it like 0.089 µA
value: 9 µA
